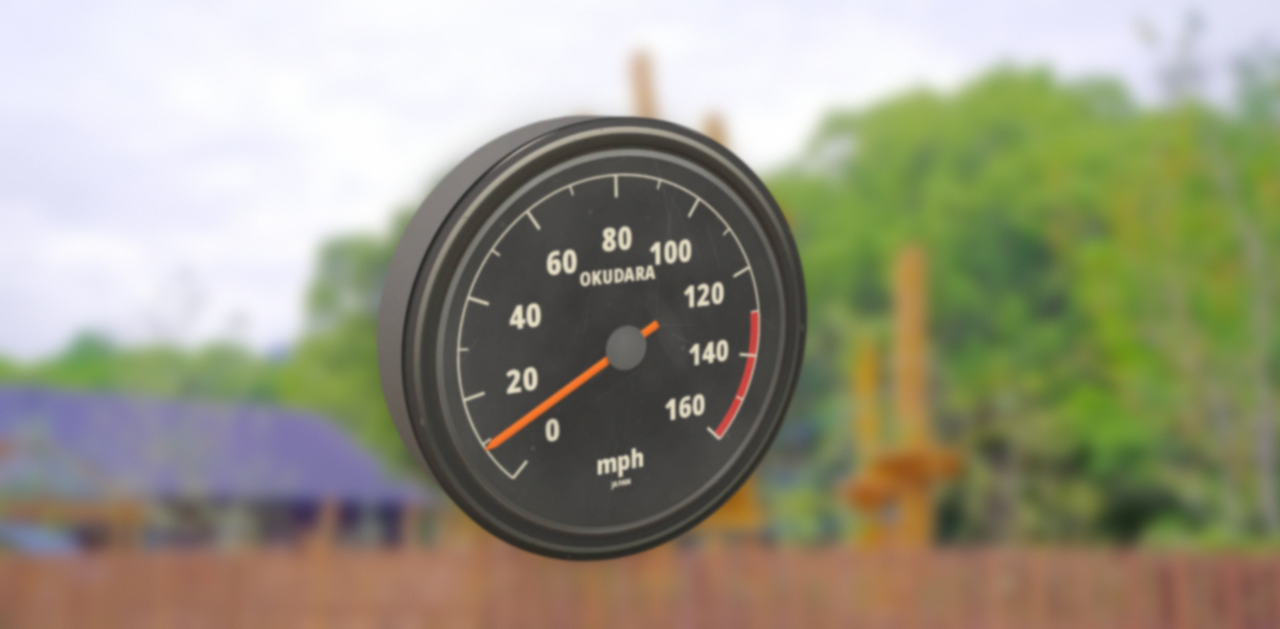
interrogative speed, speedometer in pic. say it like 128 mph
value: 10 mph
